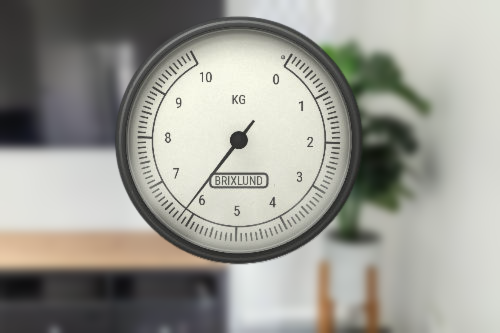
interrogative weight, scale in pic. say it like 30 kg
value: 6.2 kg
